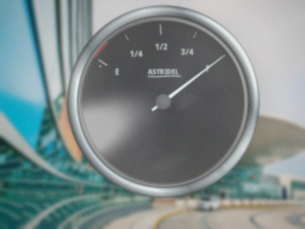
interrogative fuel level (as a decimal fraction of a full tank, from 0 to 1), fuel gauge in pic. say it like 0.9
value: 1
